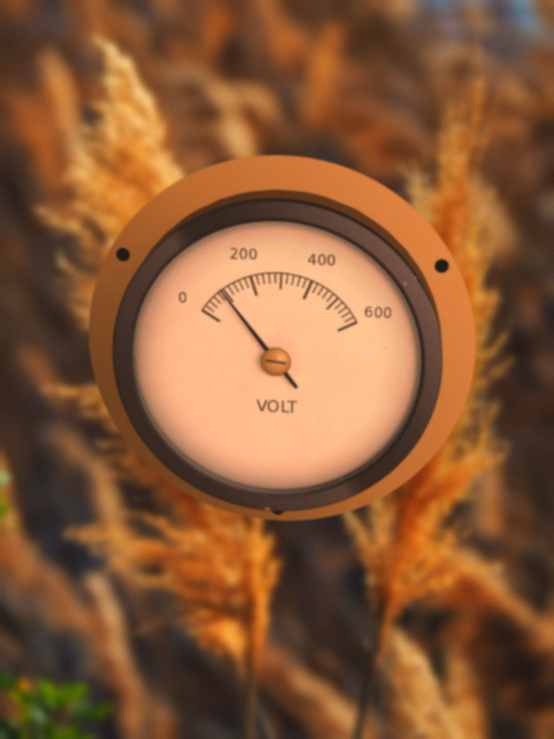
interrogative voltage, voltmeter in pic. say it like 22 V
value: 100 V
